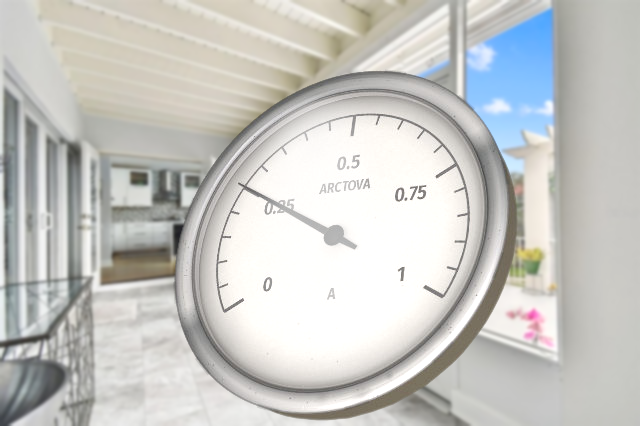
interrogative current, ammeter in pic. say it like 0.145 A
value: 0.25 A
